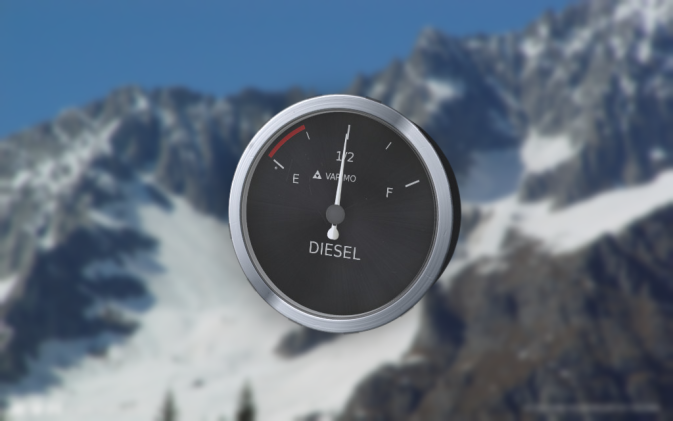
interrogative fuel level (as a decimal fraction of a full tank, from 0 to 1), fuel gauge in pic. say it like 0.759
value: 0.5
